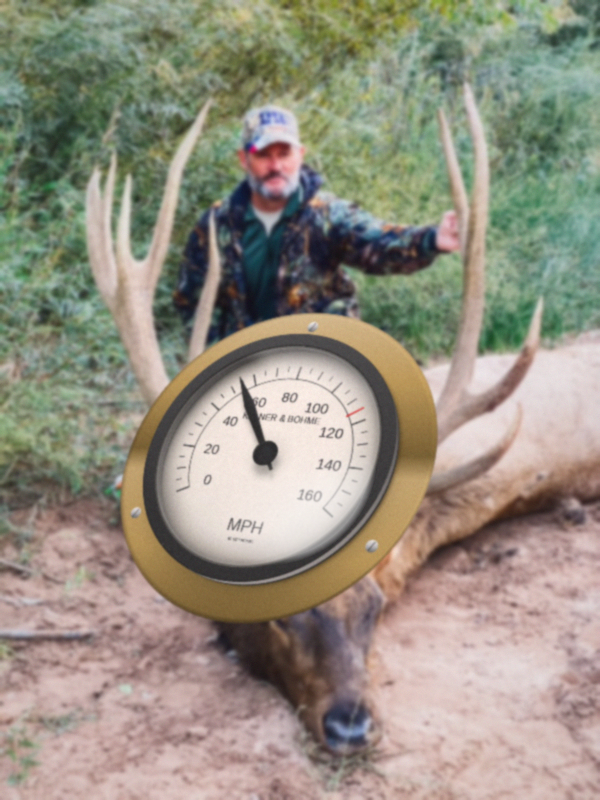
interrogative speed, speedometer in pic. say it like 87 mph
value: 55 mph
